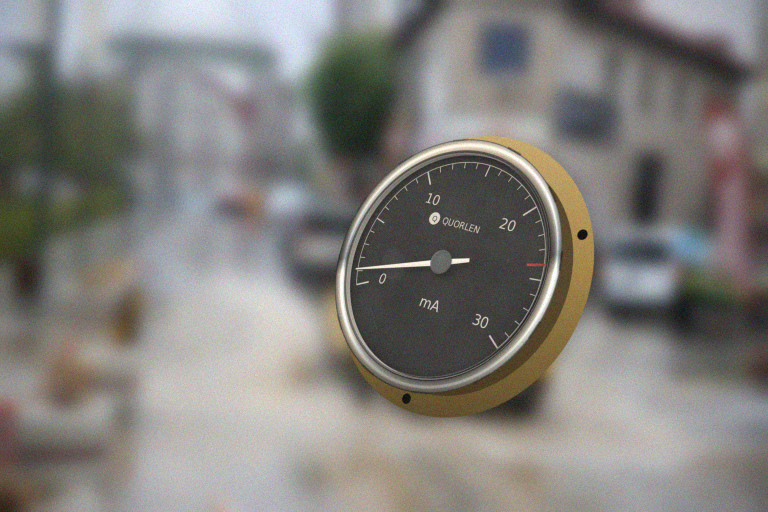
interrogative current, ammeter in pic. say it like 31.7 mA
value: 1 mA
